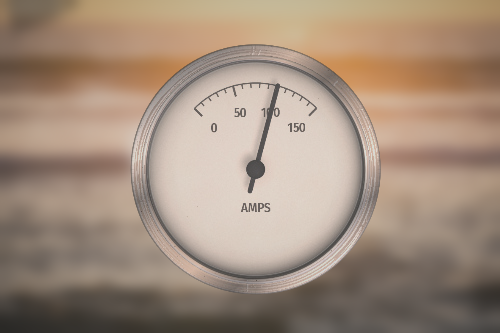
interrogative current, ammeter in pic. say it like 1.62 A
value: 100 A
